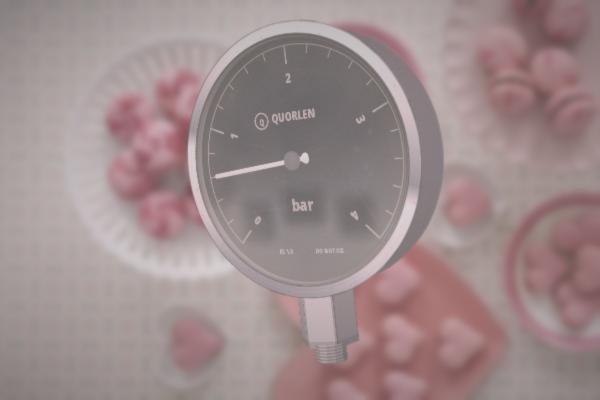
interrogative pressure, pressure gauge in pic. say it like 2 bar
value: 0.6 bar
